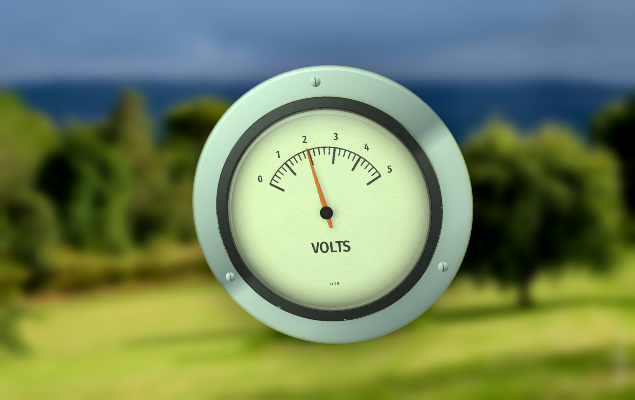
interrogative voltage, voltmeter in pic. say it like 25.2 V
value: 2 V
